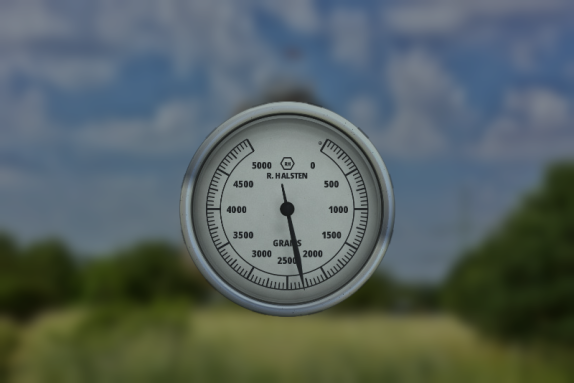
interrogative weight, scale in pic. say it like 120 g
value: 2300 g
